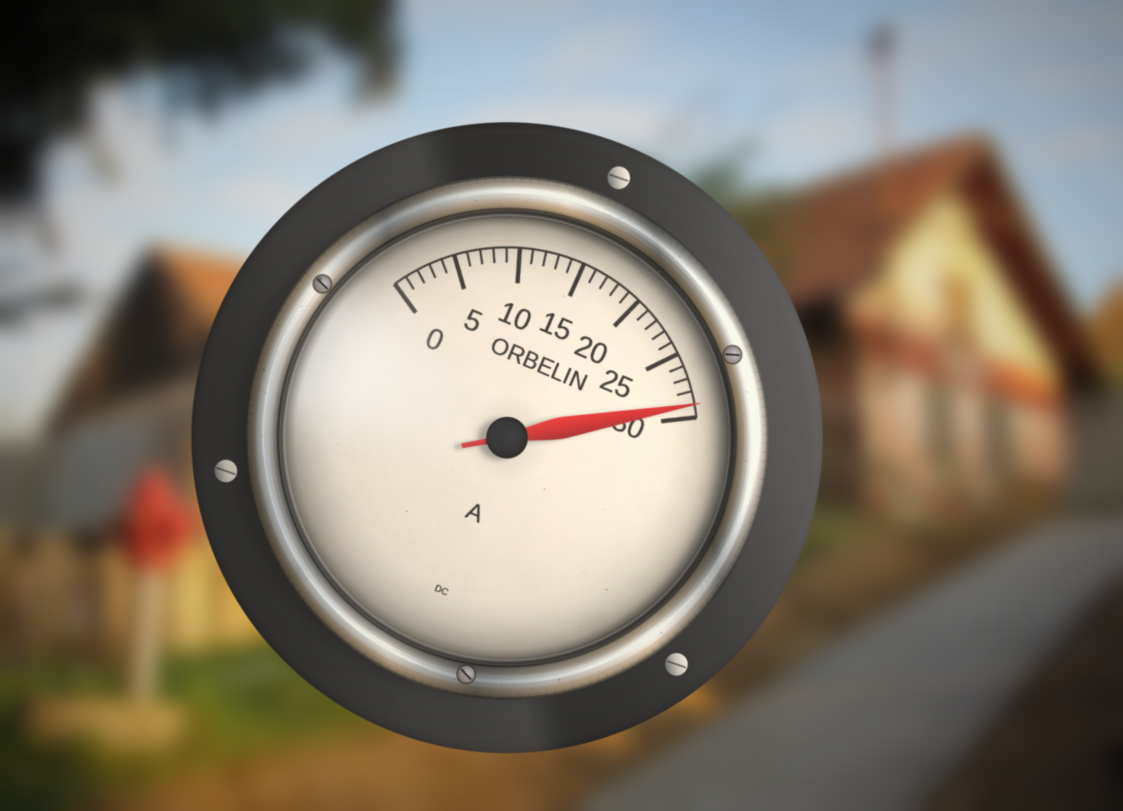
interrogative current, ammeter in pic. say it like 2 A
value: 29 A
